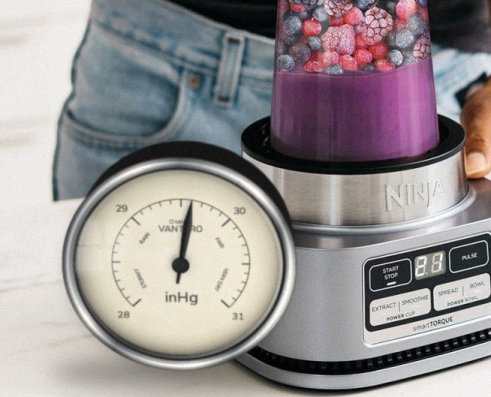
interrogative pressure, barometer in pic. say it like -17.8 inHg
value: 29.6 inHg
